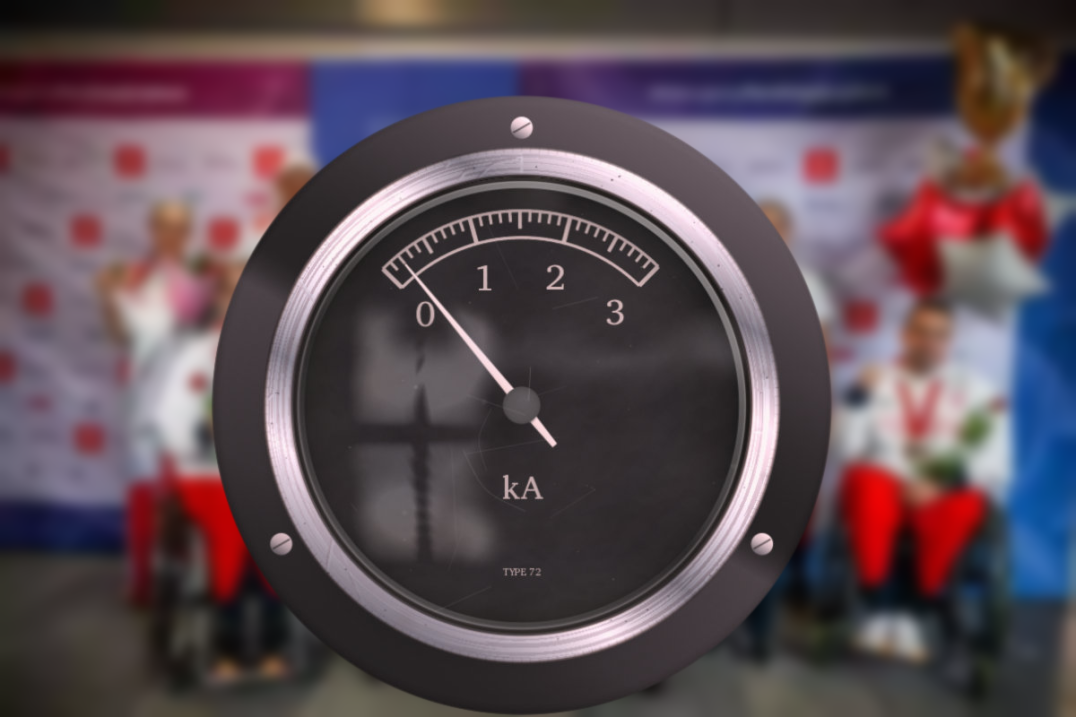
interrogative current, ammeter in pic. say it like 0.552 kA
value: 0.2 kA
